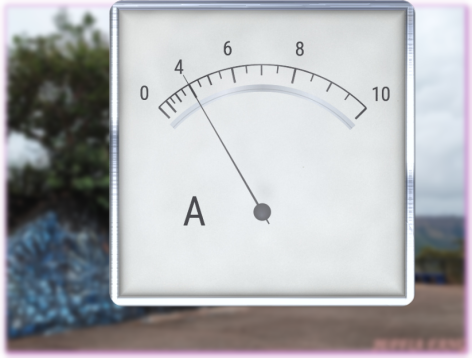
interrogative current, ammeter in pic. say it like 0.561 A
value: 4 A
